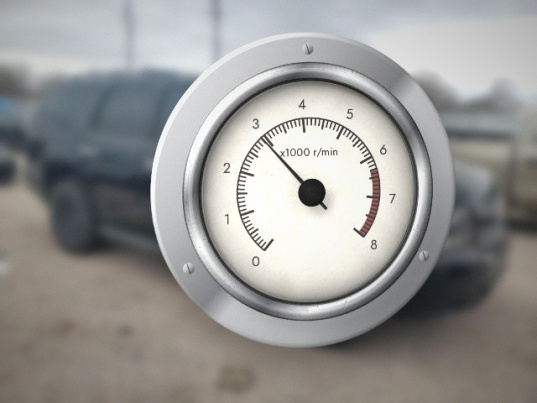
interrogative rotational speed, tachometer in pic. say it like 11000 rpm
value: 2900 rpm
